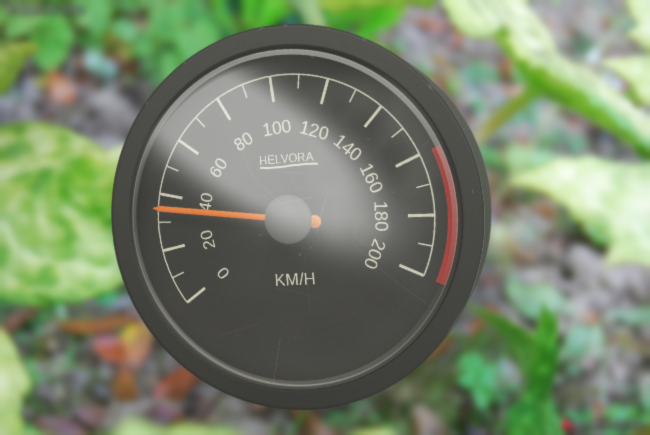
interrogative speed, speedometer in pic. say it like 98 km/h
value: 35 km/h
